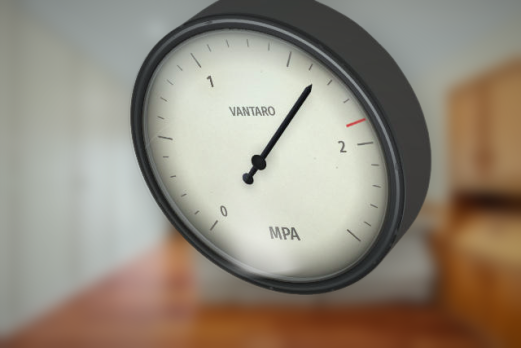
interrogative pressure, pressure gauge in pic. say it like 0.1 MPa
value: 1.65 MPa
